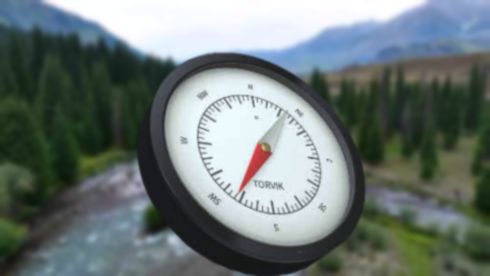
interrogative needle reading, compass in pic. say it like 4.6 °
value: 215 °
